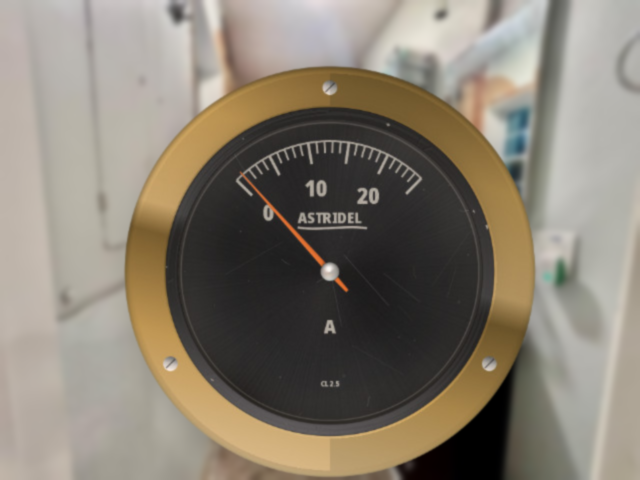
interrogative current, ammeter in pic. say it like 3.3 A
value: 1 A
